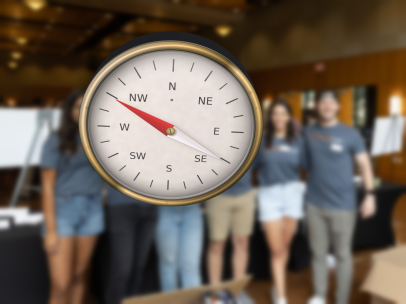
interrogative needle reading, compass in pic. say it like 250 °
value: 300 °
